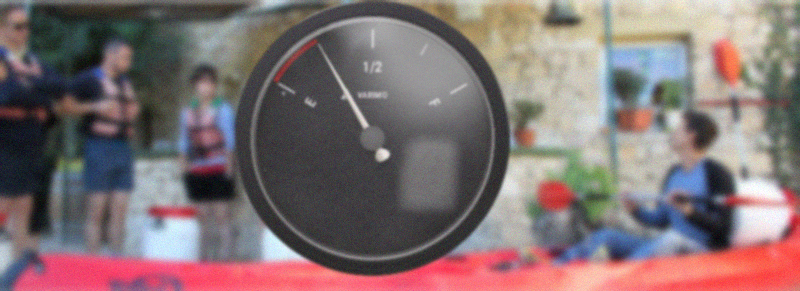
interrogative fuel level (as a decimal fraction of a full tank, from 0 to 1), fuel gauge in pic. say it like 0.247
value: 0.25
